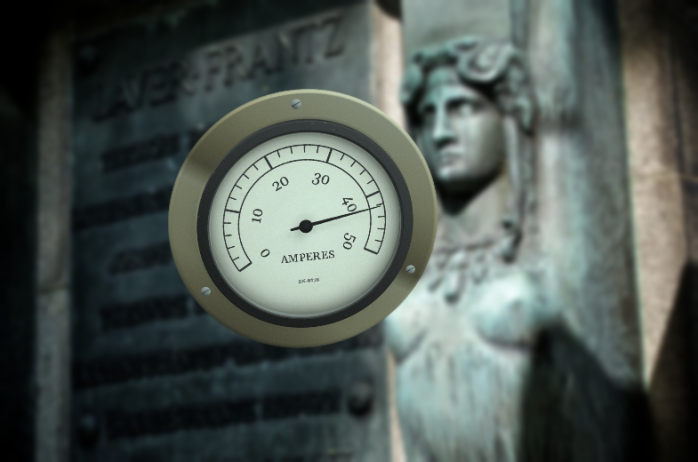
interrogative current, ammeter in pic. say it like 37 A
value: 42 A
